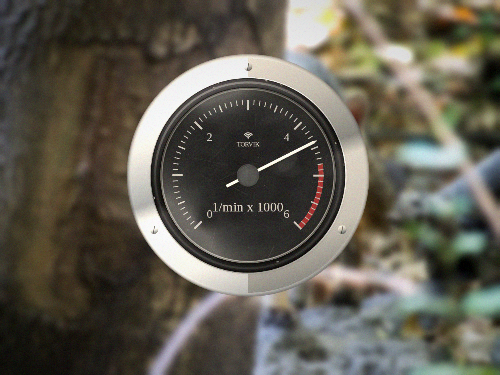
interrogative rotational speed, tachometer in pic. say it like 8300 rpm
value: 4400 rpm
